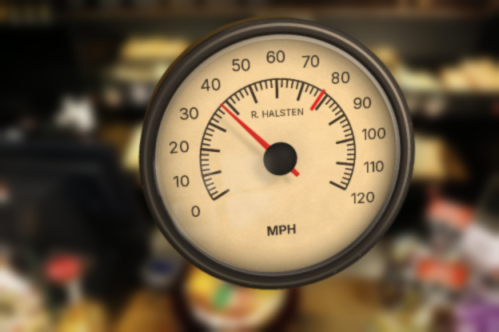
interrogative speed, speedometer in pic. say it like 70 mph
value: 38 mph
